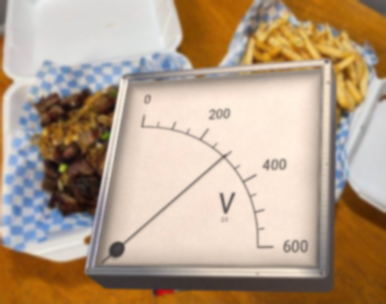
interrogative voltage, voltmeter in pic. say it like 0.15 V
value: 300 V
